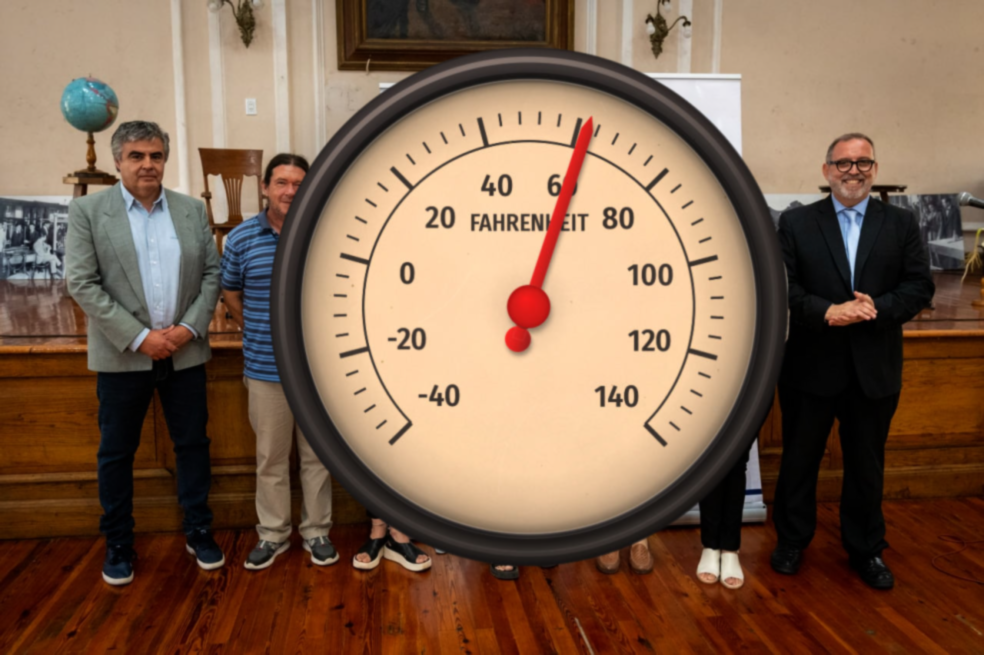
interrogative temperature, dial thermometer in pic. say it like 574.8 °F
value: 62 °F
